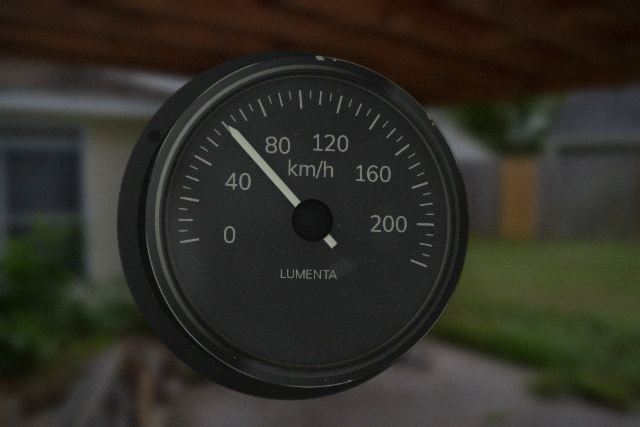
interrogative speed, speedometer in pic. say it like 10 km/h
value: 60 km/h
